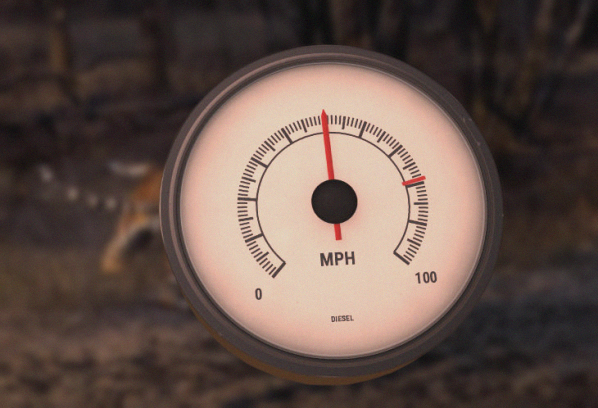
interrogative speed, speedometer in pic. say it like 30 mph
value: 50 mph
